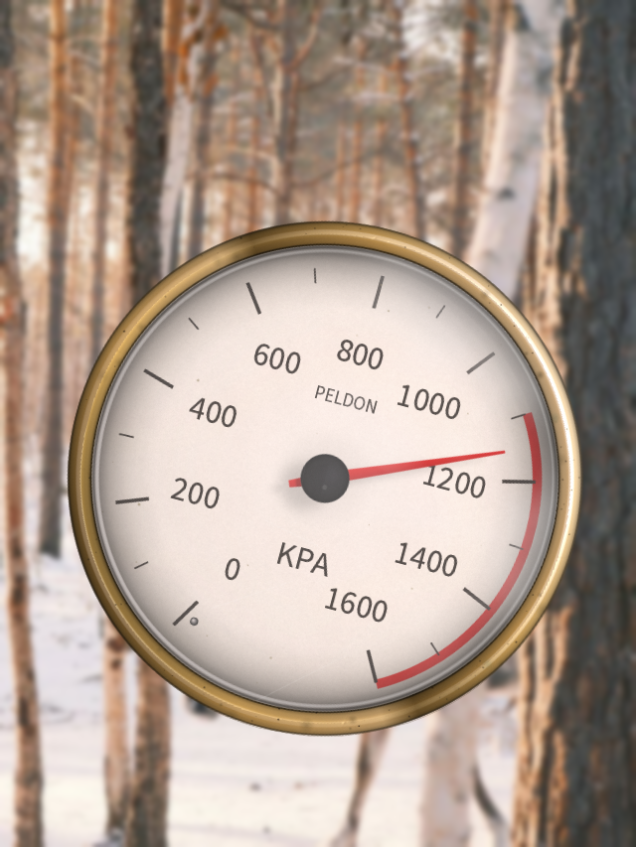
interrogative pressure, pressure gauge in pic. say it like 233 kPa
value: 1150 kPa
